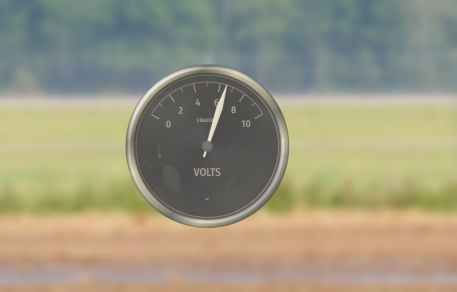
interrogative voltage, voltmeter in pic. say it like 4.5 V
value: 6.5 V
